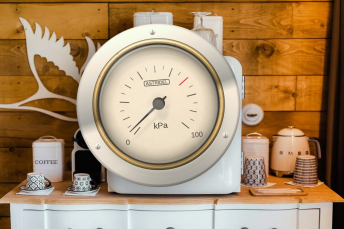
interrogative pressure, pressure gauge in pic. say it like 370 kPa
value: 2.5 kPa
